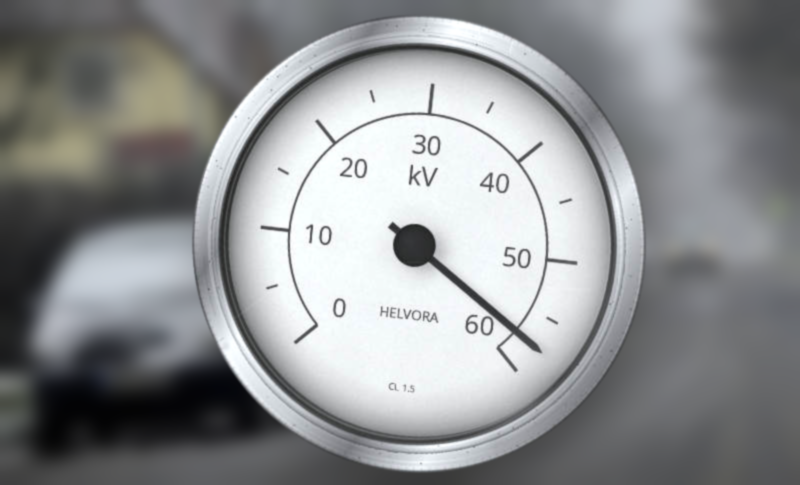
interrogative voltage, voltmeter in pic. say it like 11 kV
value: 57.5 kV
